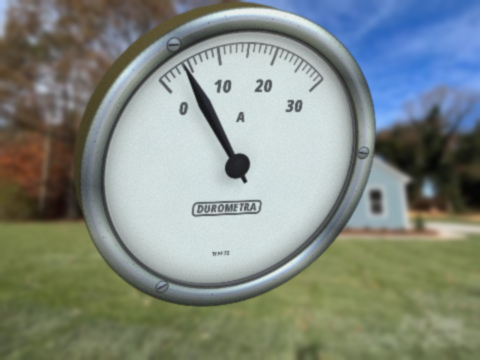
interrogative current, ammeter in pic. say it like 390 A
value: 4 A
